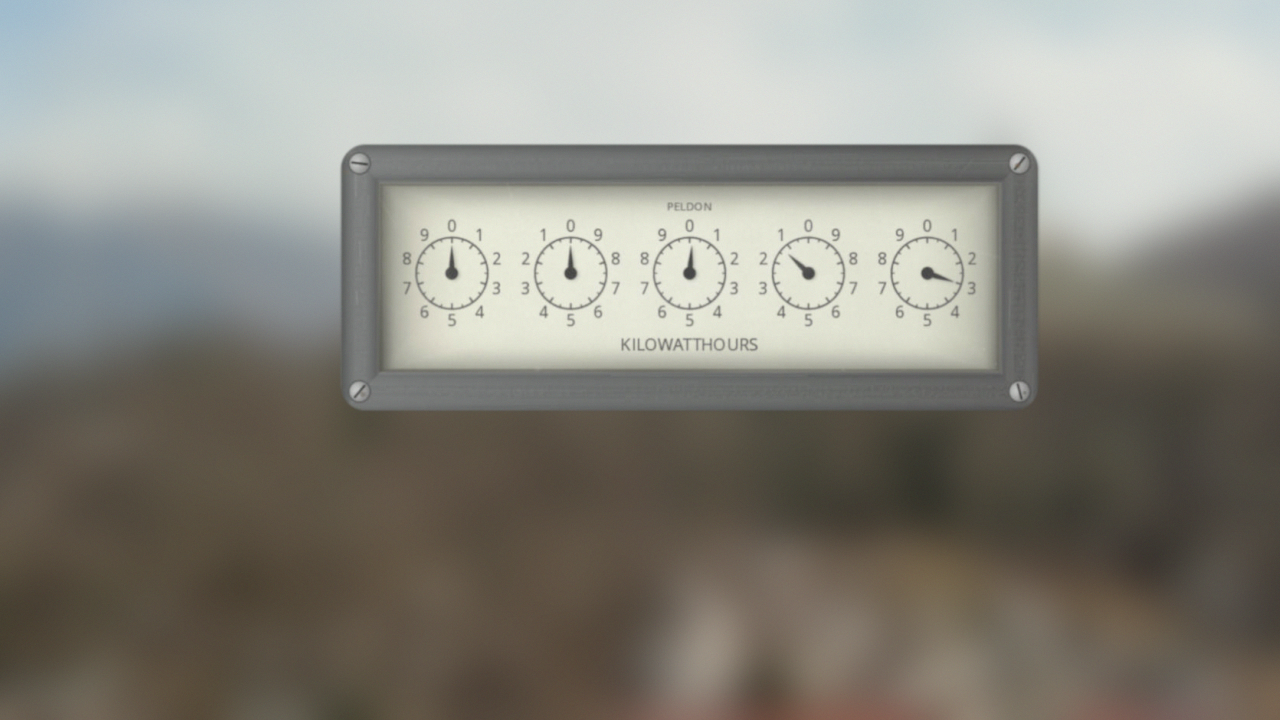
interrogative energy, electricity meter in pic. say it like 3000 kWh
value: 13 kWh
